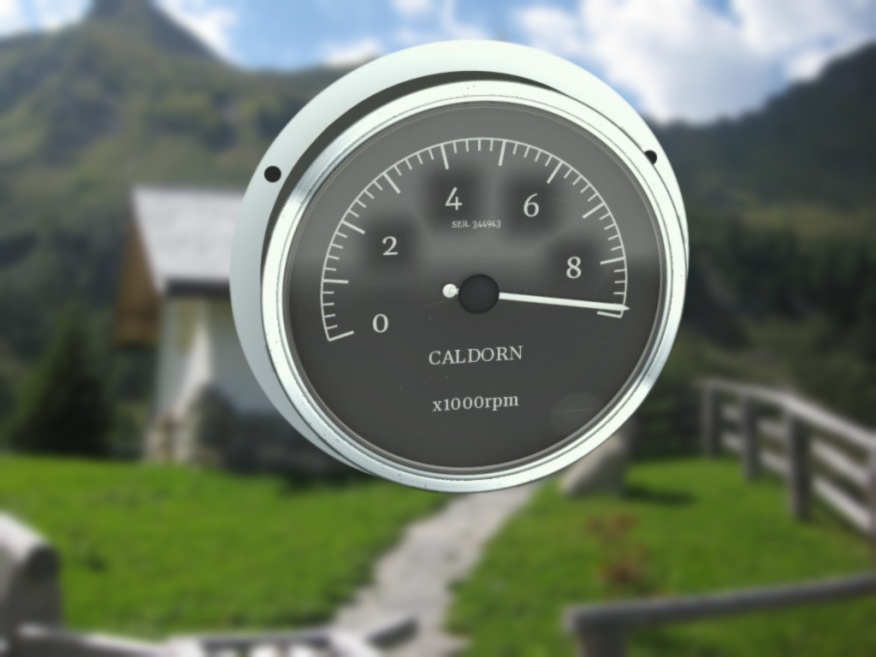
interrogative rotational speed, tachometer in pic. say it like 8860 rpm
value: 8800 rpm
